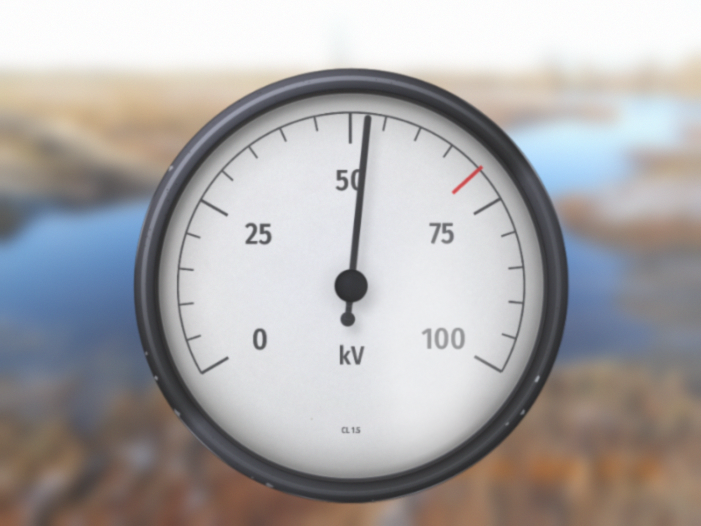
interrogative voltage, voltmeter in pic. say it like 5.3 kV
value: 52.5 kV
